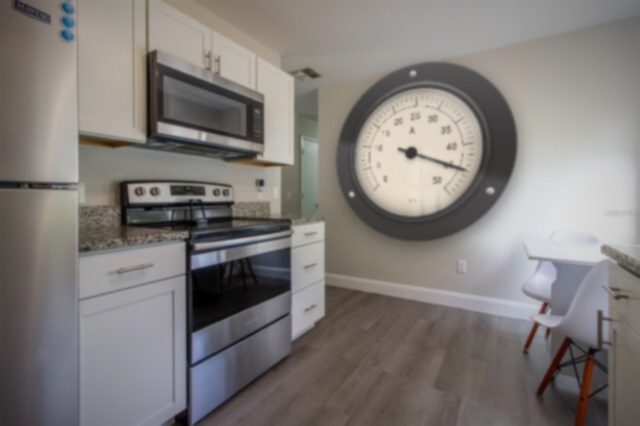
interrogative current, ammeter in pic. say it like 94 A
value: 45 A
